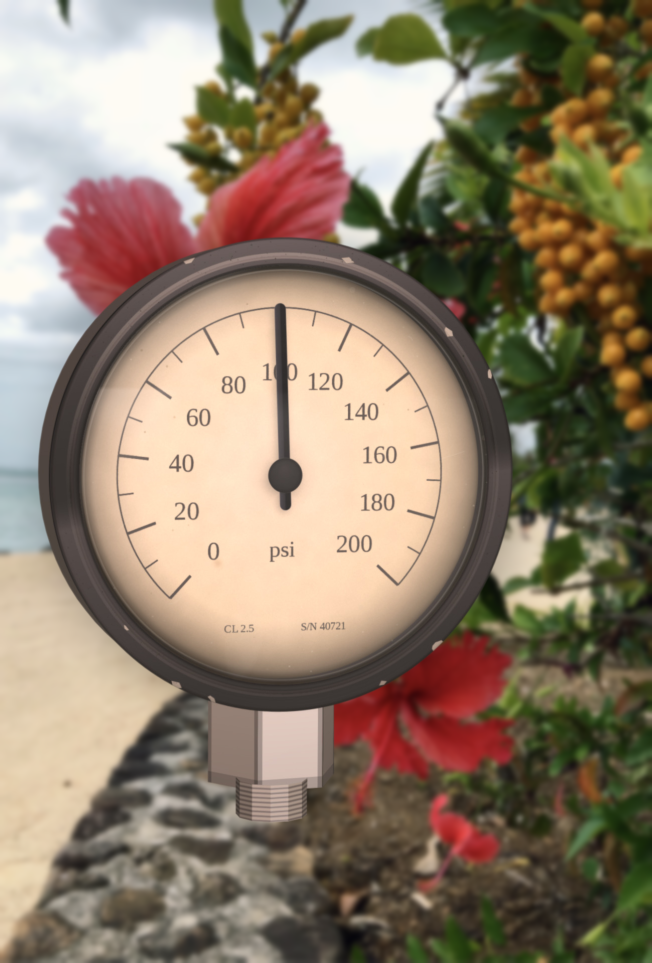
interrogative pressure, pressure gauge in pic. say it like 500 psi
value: 100 psi
